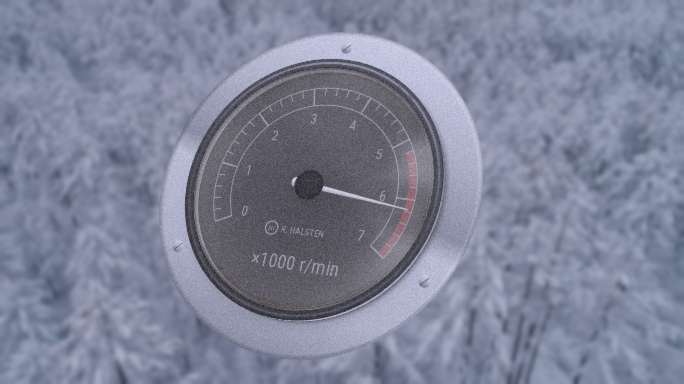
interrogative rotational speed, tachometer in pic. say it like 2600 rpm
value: 6200 rpm
